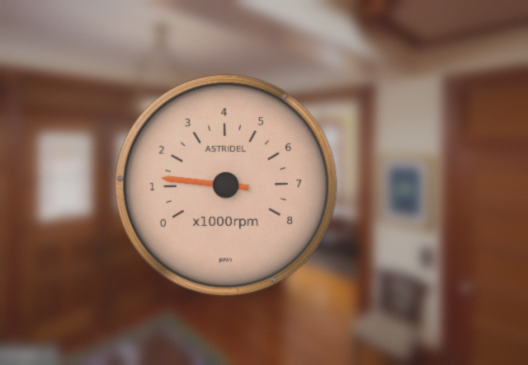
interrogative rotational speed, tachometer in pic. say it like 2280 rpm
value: 1250 rpm
